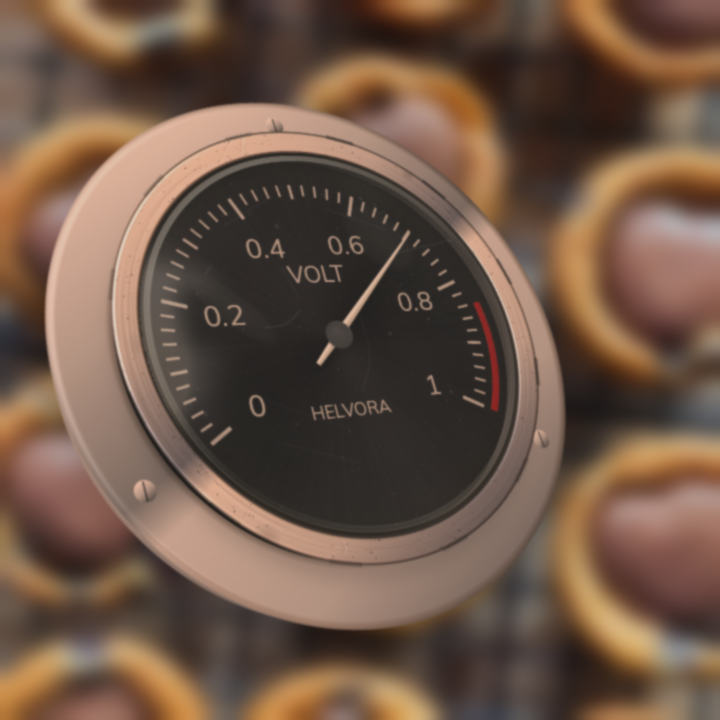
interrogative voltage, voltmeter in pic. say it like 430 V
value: 0.7 V
